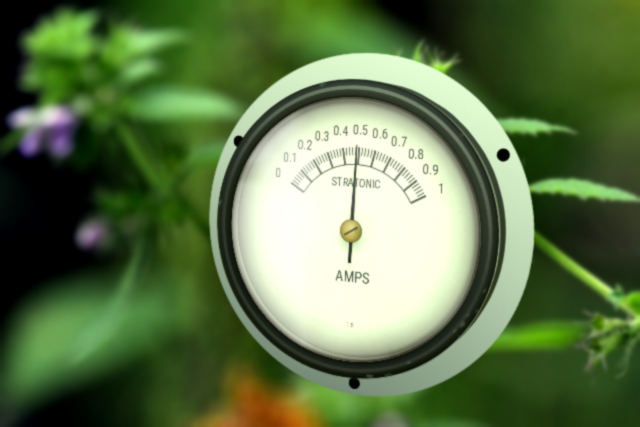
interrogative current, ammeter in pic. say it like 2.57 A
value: 0.5 A
